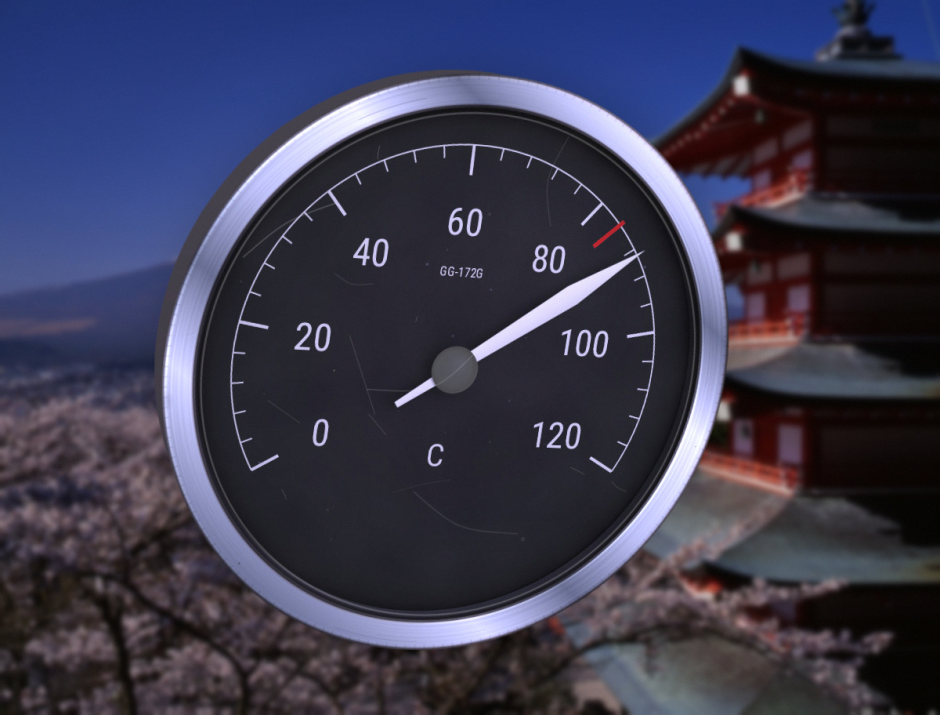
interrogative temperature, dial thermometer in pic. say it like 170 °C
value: 88 °C
